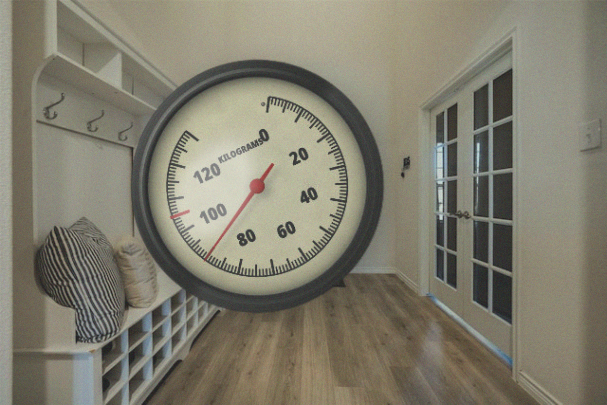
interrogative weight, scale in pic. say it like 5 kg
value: 90 kg
